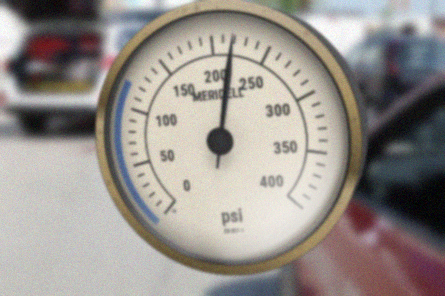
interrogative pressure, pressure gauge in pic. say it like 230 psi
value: 220 psi
